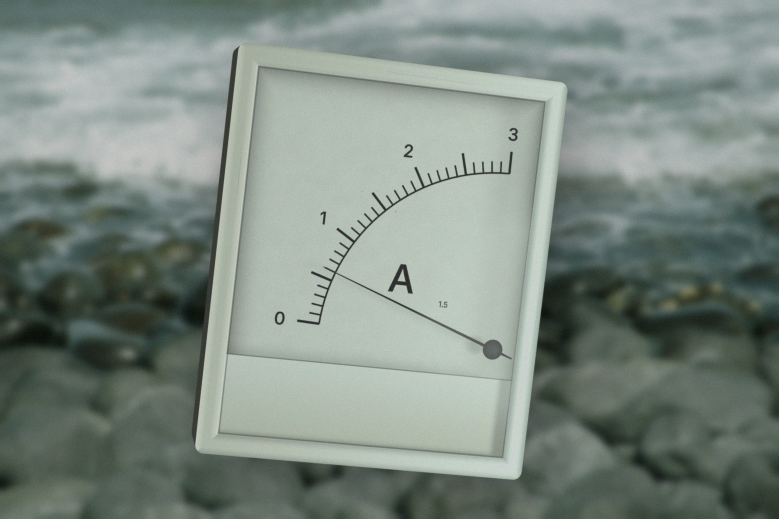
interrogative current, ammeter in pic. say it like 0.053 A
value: 0.6 A
